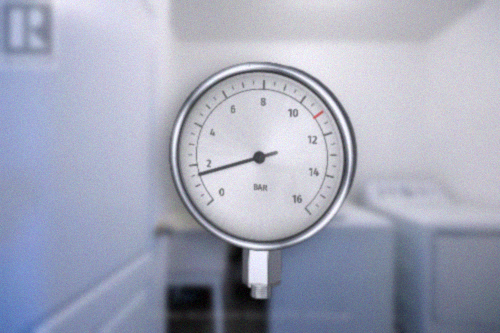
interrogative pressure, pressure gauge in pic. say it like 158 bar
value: 1.5 bar
